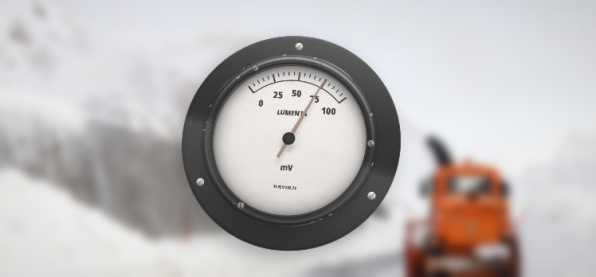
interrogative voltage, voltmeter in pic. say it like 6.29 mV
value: 75 mV
